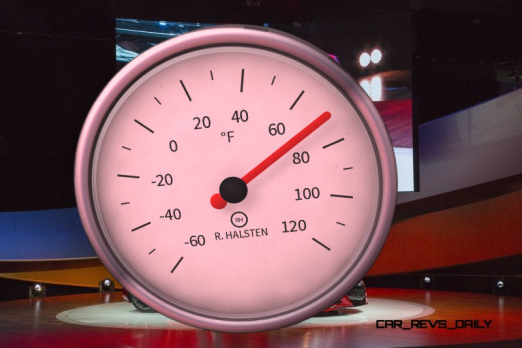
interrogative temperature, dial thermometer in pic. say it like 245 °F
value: 70 °F
